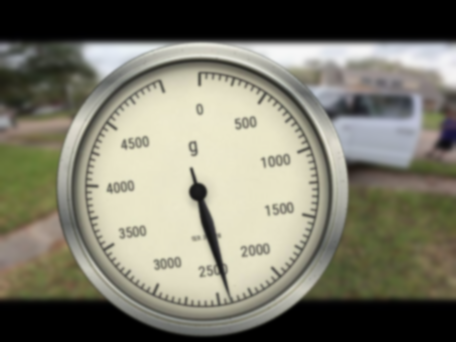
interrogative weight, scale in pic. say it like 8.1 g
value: 2400 g
